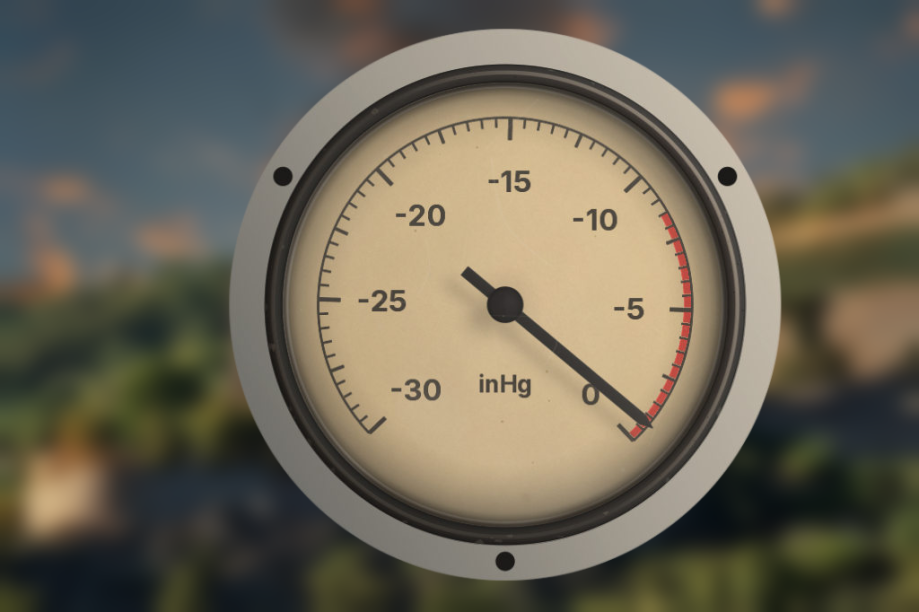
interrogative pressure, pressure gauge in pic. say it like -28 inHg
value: -0.75 inHg
